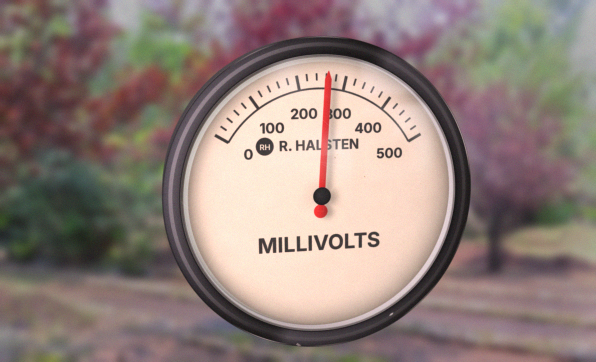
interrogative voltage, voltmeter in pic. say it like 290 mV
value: 260 mV
